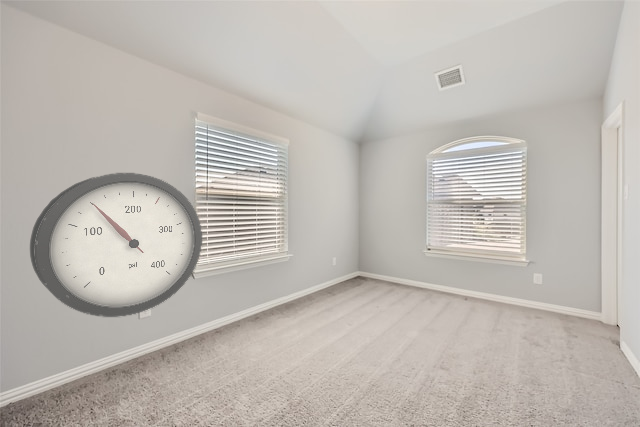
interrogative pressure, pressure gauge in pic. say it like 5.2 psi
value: 140 psi
